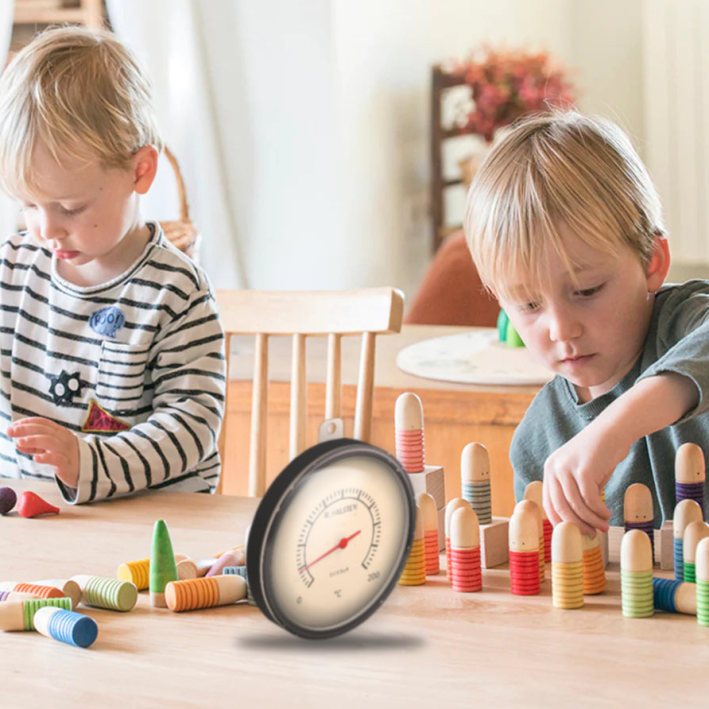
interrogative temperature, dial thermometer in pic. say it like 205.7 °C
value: 20 °C
